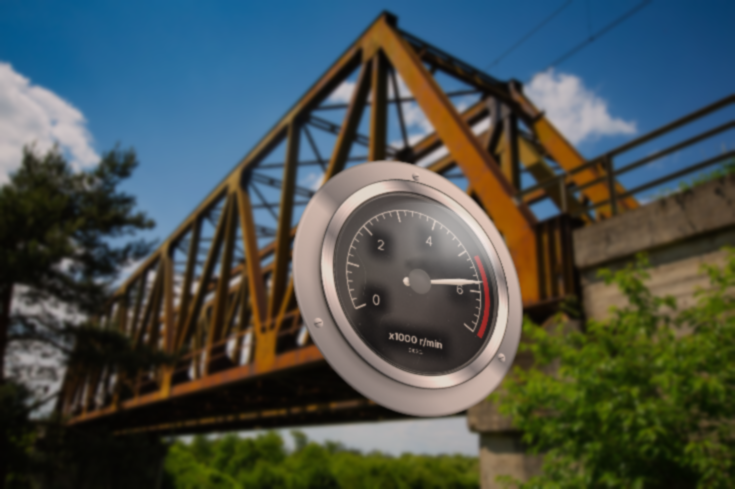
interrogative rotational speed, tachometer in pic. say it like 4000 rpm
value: 5800 rpm
